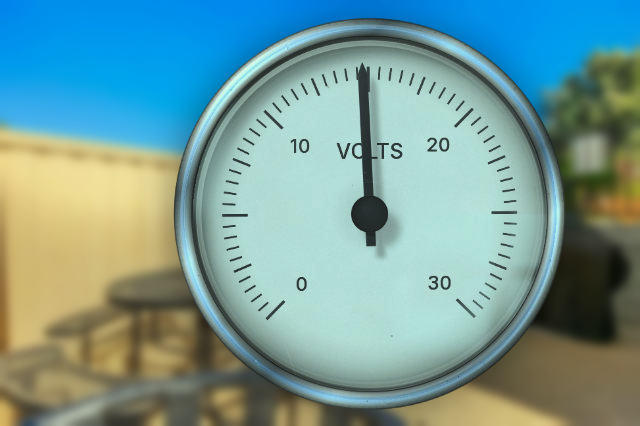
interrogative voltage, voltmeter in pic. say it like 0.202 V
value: 14.75 V
